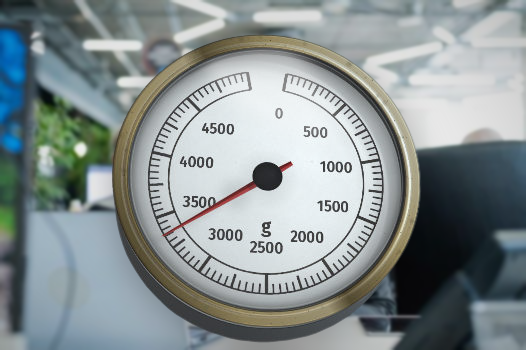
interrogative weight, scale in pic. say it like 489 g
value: 3350 g
